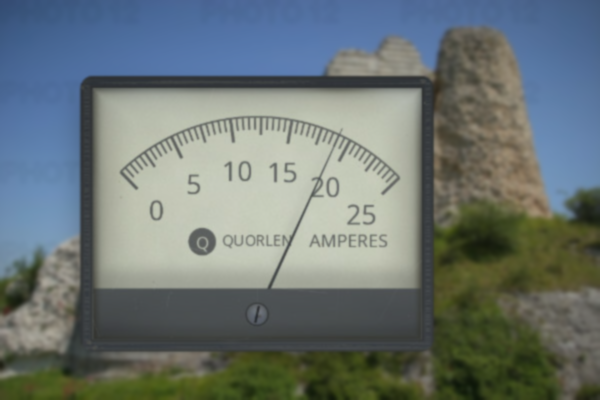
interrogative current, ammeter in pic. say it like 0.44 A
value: 19 A
